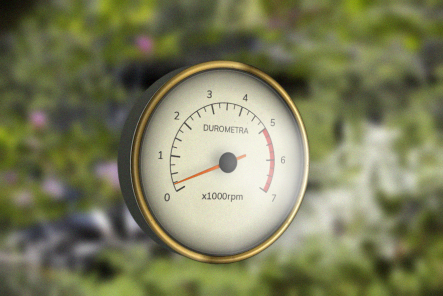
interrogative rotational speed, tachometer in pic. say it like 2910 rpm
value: 250 rpm
